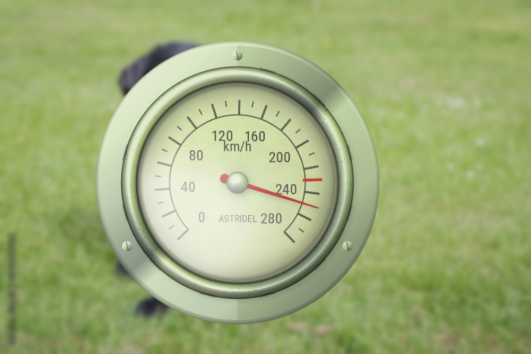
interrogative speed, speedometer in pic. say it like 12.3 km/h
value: 250 km/h
